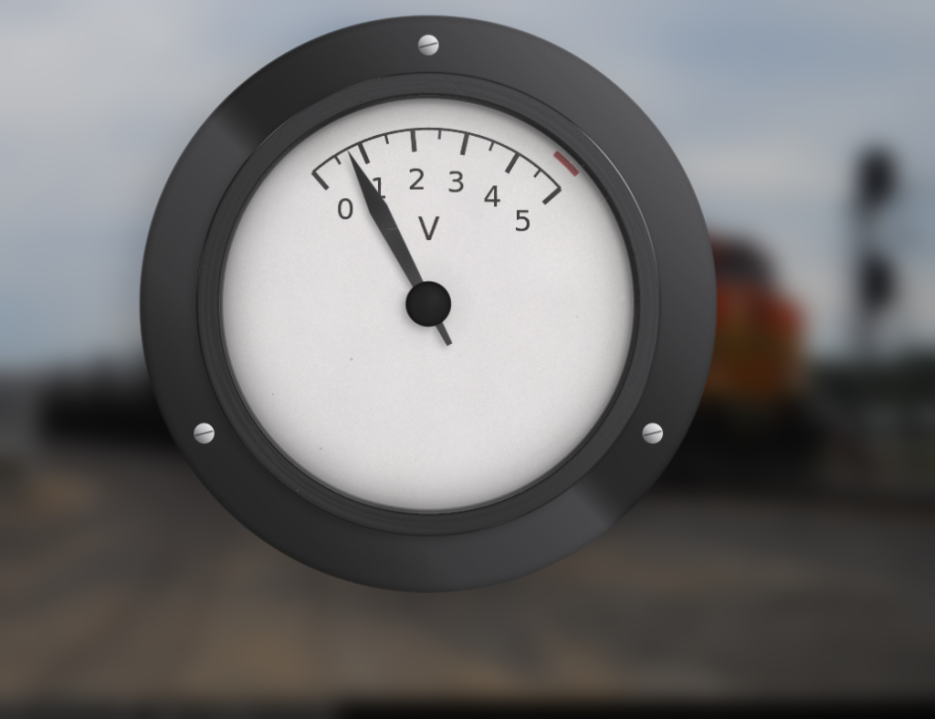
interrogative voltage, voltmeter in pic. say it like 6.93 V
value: 0.75 V
